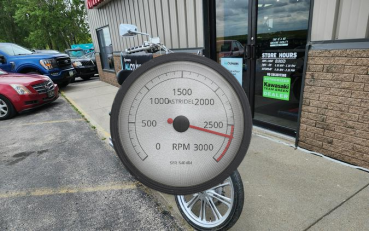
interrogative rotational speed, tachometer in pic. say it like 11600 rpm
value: 2650 rpm
